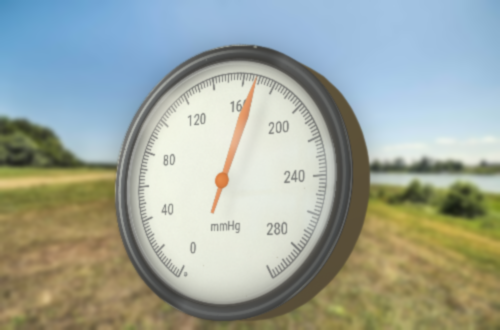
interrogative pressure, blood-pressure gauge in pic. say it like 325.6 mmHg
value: 170 mmHg
